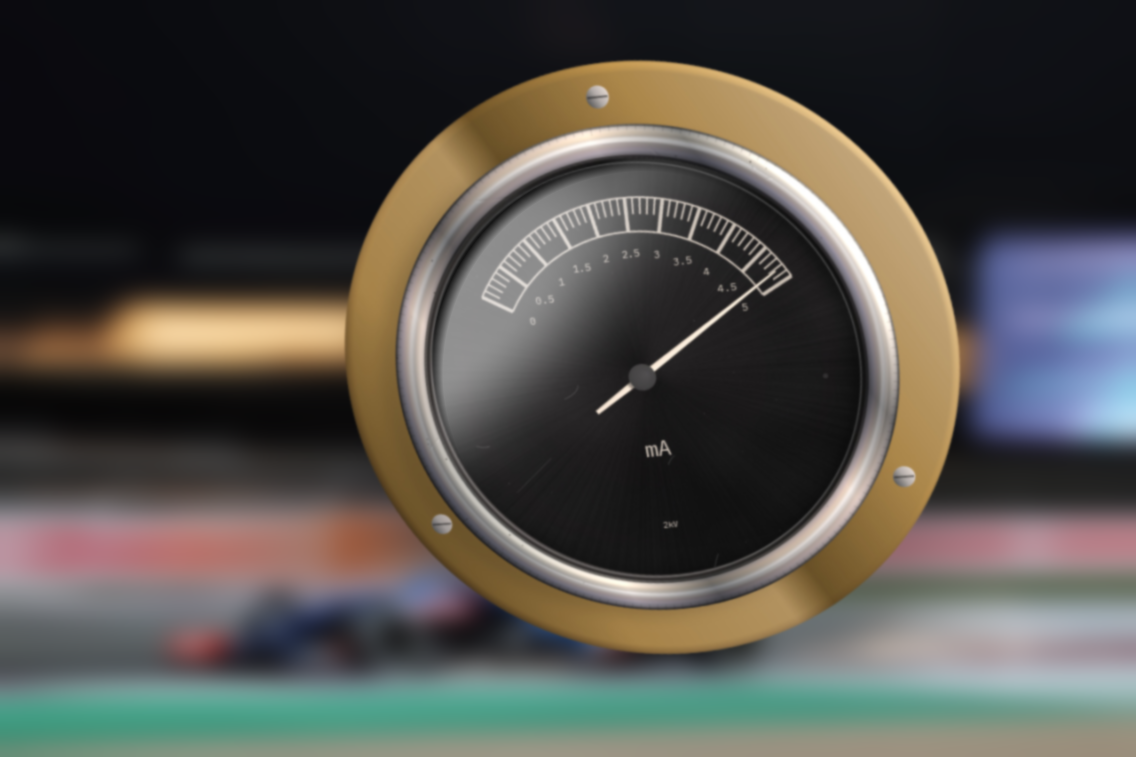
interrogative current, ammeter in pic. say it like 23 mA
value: 4.8 mA
